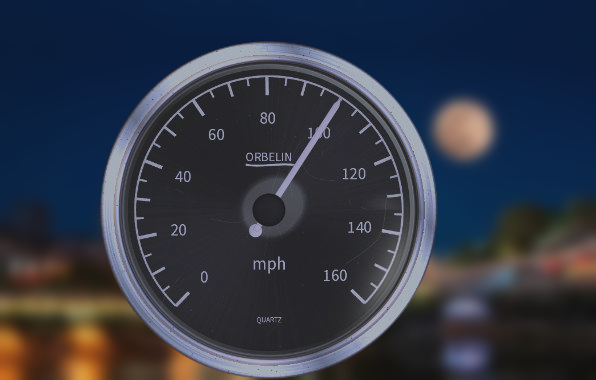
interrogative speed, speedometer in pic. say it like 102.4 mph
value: 100 mph
